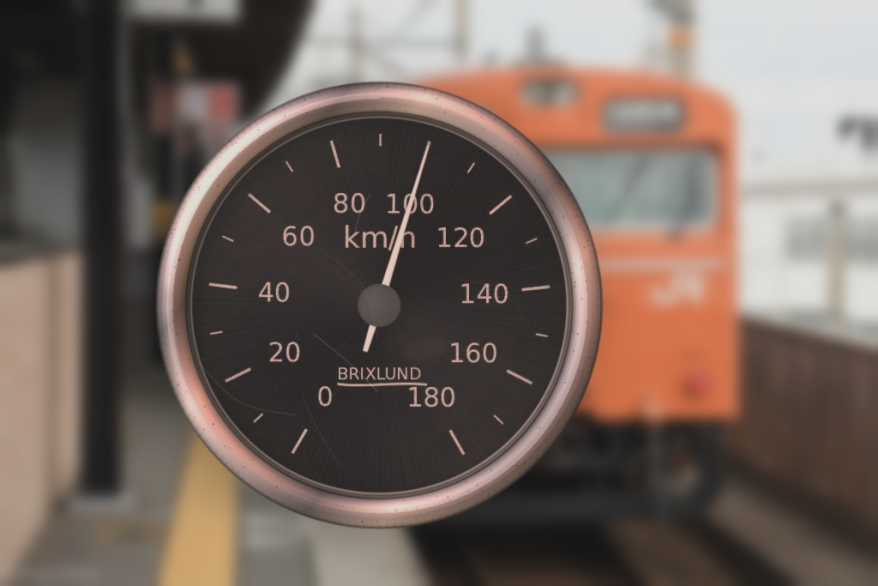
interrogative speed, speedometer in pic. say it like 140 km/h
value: 100 km/h
